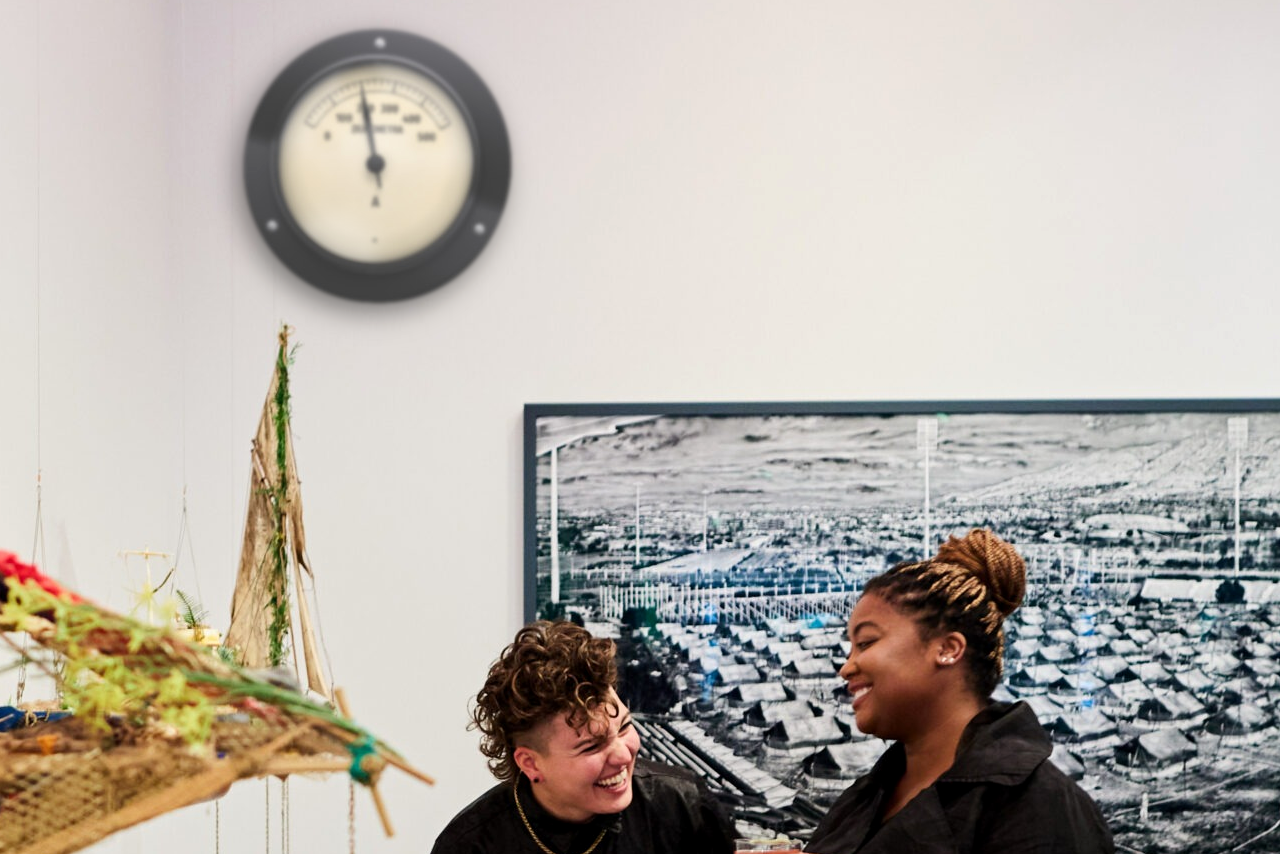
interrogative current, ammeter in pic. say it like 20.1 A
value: 200 A
